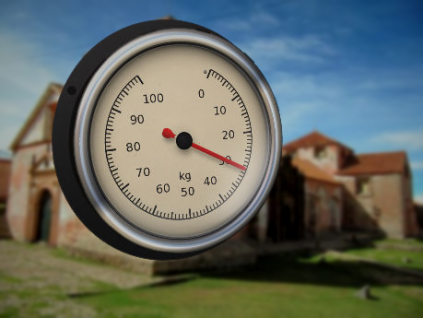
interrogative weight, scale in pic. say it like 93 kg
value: 30 kg
